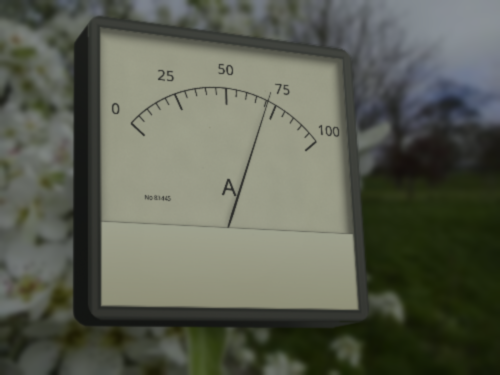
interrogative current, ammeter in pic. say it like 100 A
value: 70 A
